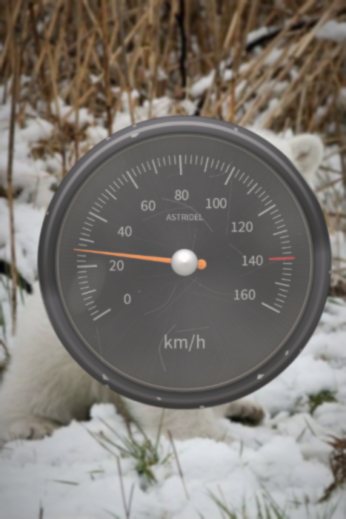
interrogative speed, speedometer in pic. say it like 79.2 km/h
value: 26 km/h
